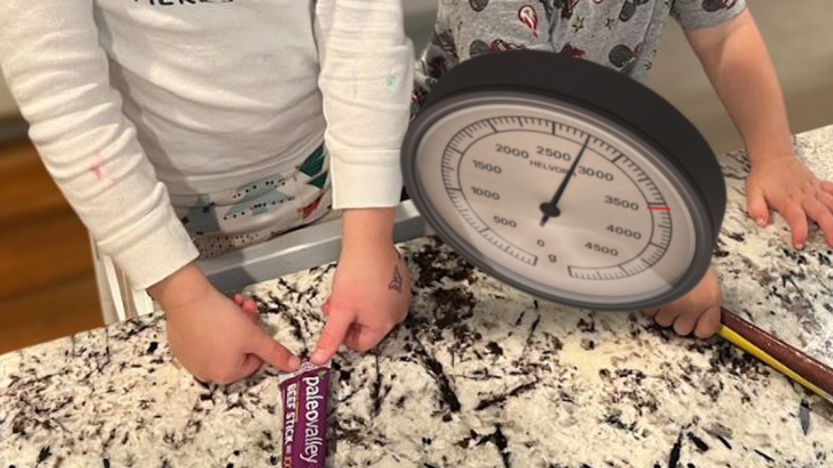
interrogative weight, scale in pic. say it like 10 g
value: 2750 g
